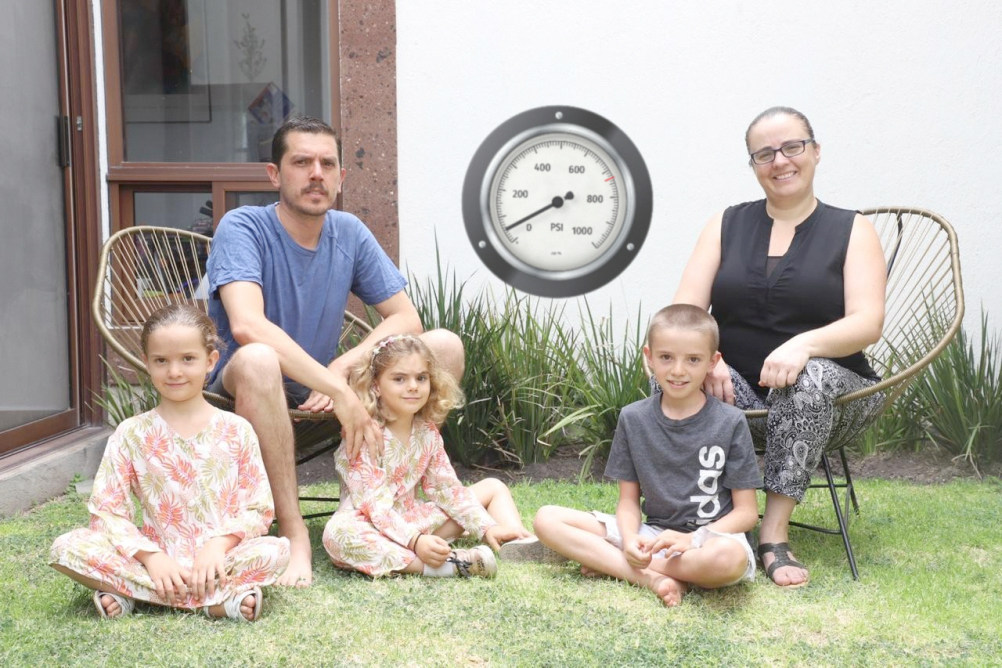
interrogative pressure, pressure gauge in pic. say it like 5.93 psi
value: 50 psi
